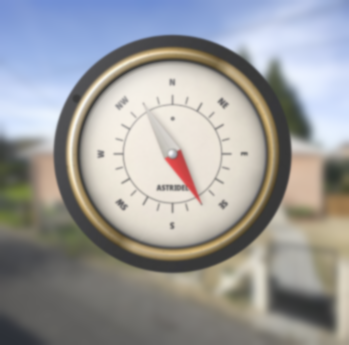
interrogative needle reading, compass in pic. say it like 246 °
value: 150 °
